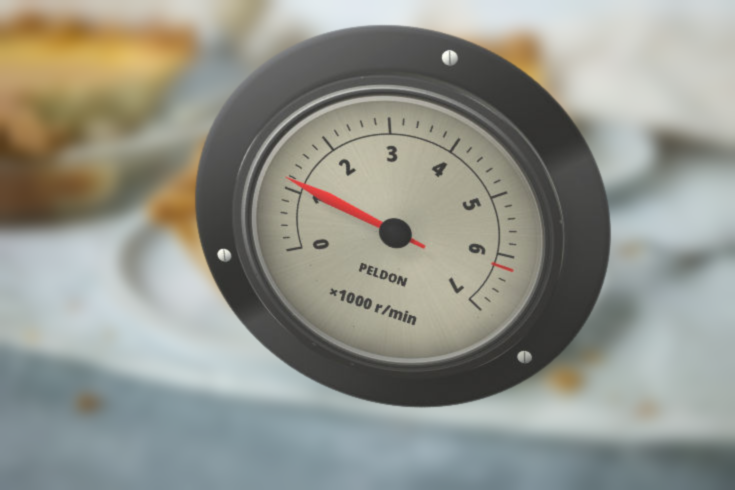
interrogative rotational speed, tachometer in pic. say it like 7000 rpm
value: 1200 rpm
